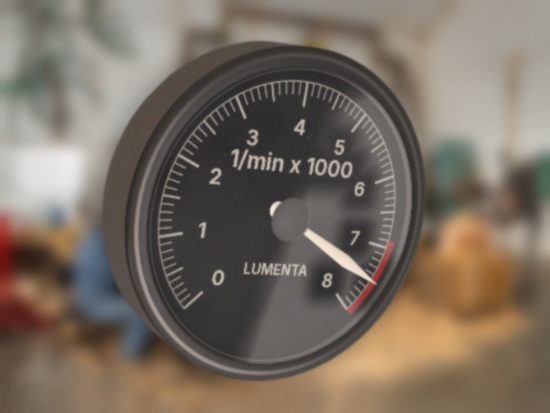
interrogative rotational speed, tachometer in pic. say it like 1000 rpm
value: 7500 rpm
